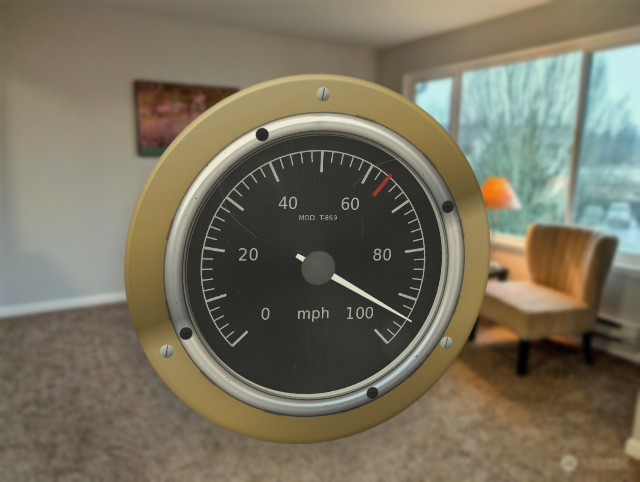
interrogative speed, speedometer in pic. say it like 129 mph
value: 94 mph
